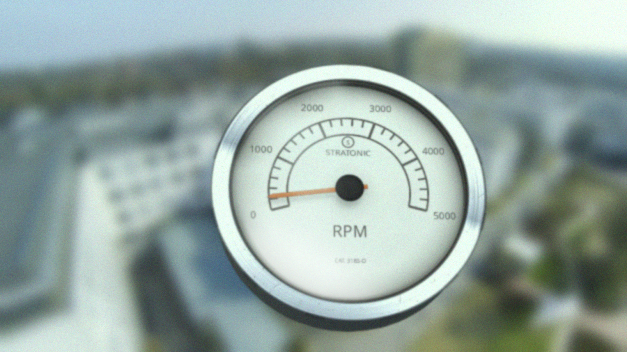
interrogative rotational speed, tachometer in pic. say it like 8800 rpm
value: 200 rpm
